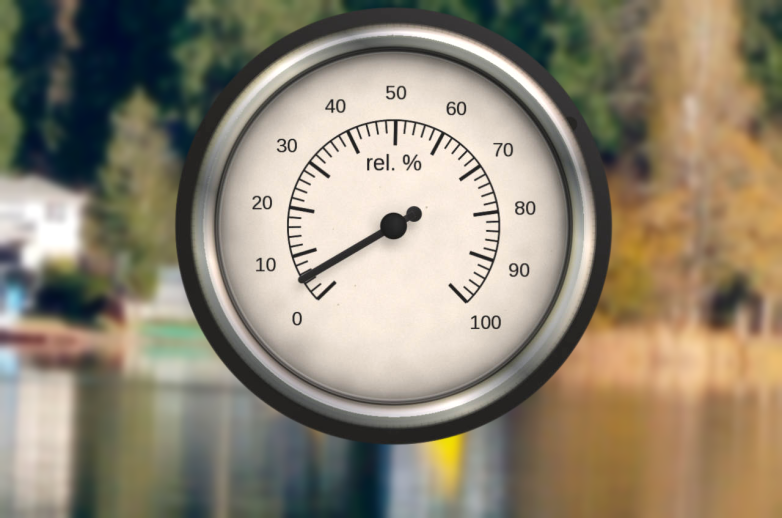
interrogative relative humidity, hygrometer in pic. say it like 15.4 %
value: 5 %
